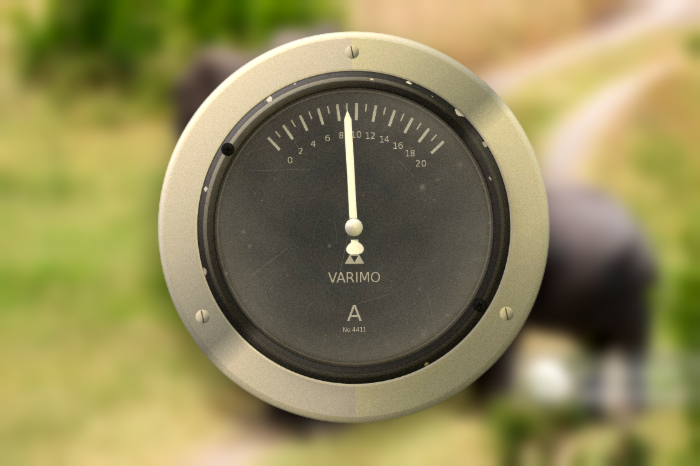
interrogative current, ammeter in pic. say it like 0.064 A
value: 9 A
